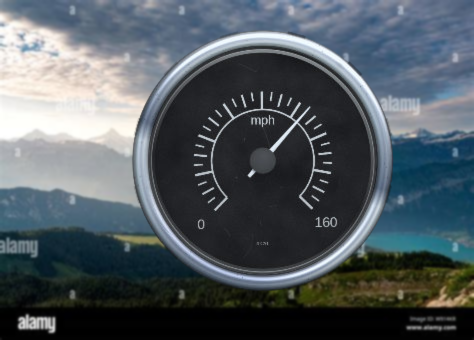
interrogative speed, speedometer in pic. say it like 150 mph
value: 105 mph
